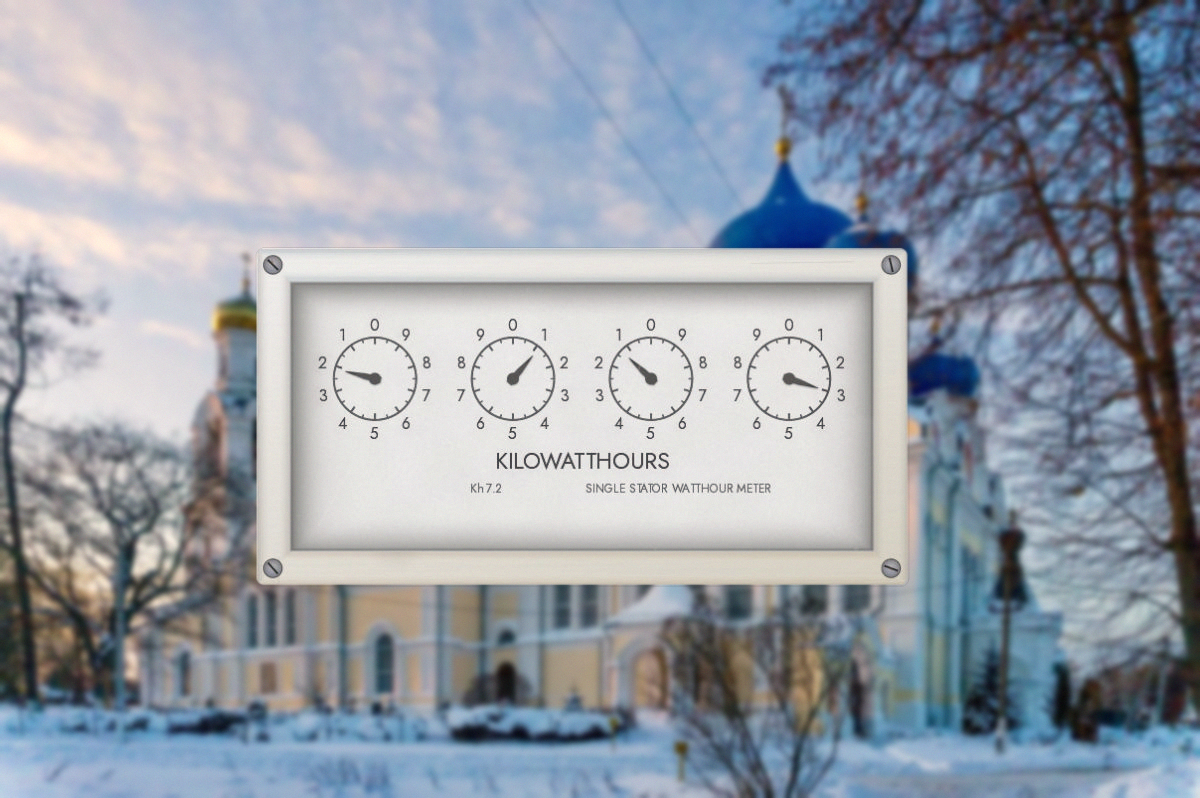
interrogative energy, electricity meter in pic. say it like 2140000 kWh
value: 2113 kWh
